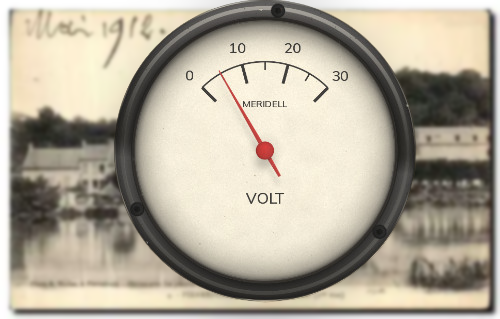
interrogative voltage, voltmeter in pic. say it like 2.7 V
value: 5 V
